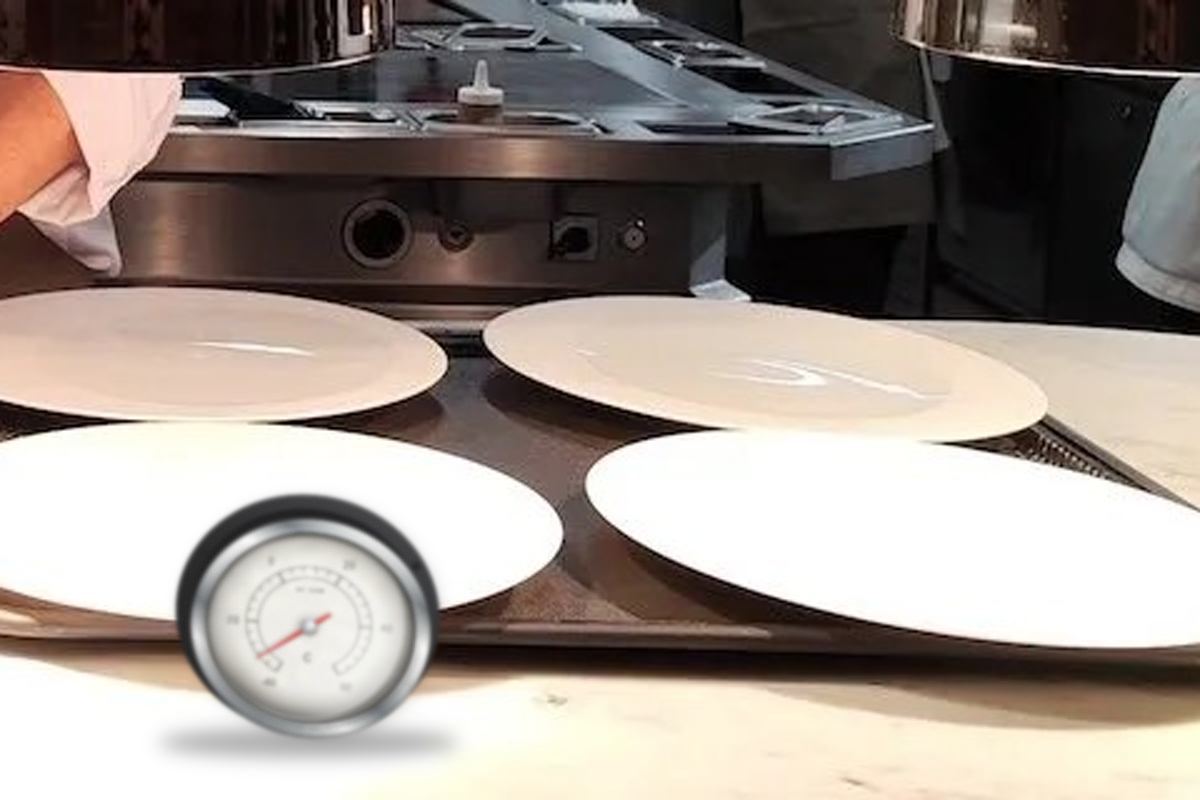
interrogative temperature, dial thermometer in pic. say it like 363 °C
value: -32 °C
